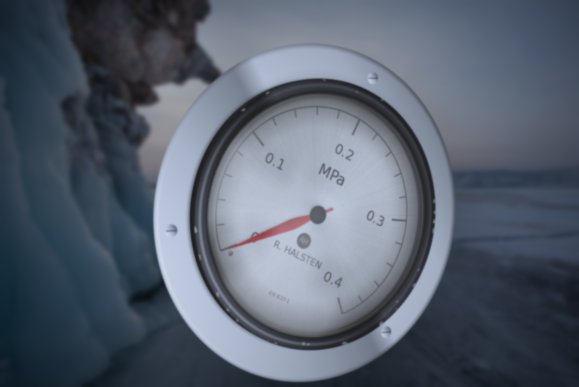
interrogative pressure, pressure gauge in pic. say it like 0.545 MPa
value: 0 MPa
